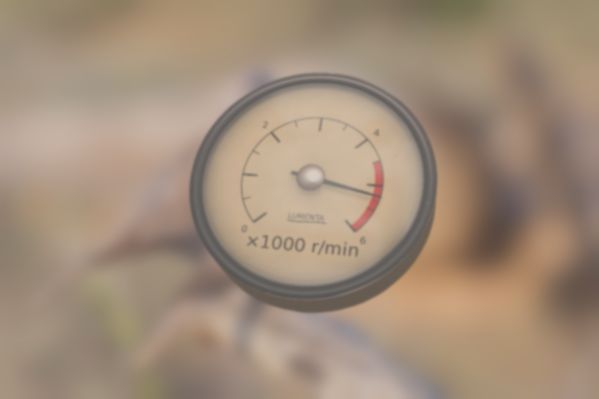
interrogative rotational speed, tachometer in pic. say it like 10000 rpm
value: 5250 rpm
